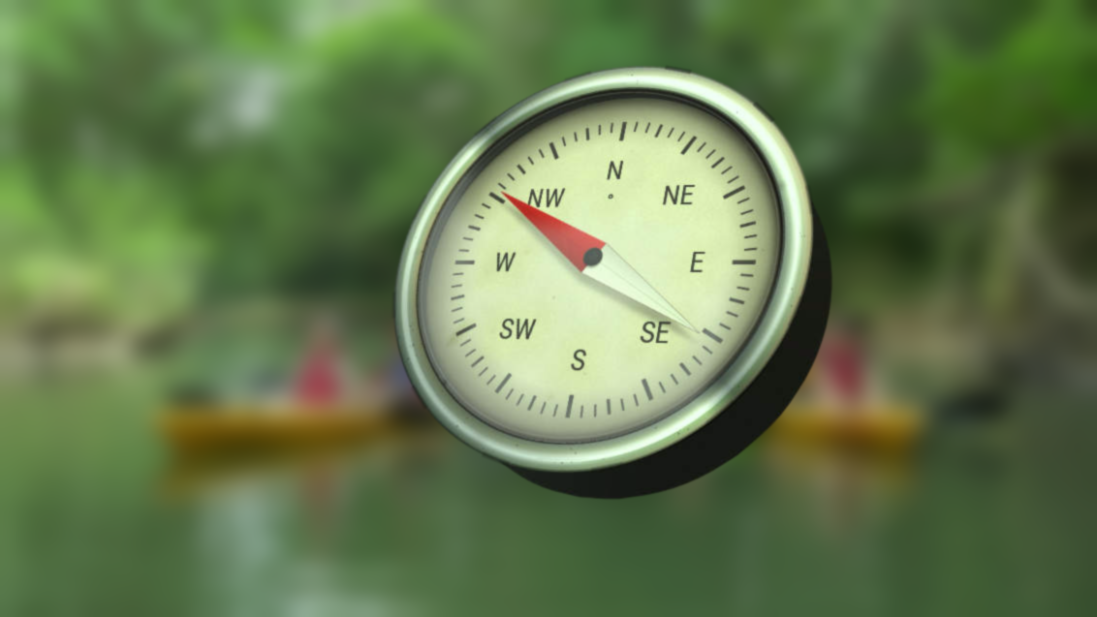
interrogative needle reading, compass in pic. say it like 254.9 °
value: 302.5 °
